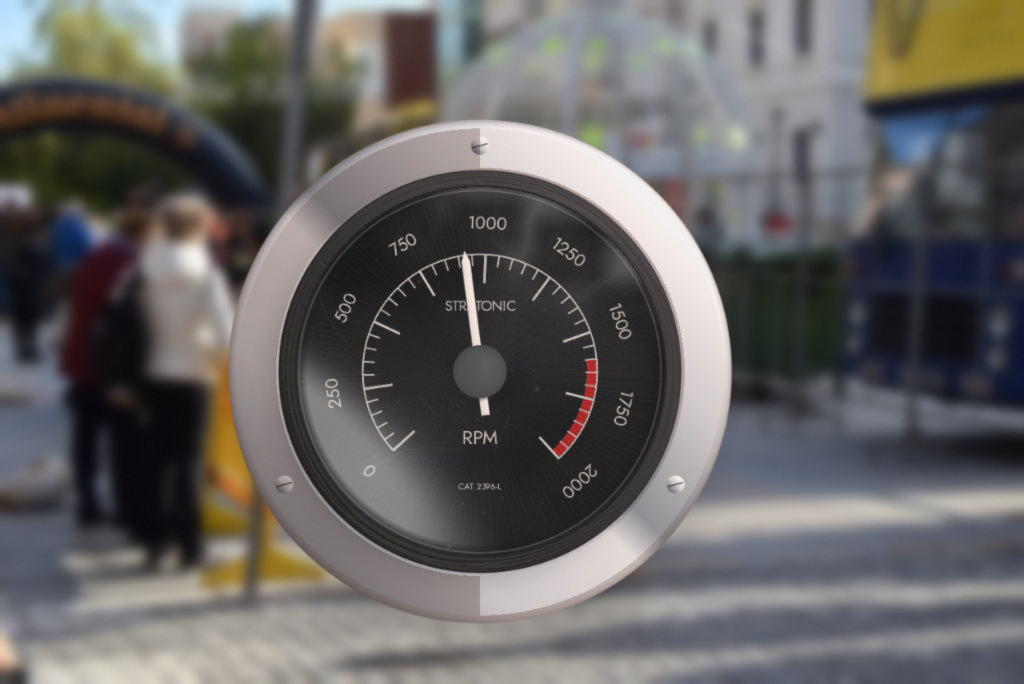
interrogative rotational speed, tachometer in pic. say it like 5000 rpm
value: 925 rpm
